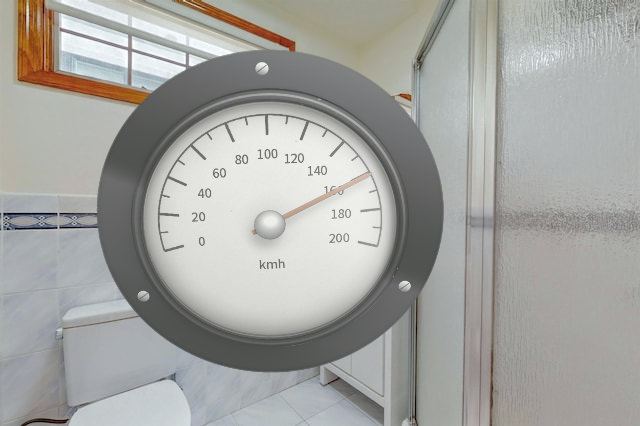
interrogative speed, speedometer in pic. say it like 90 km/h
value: 160 km/h
